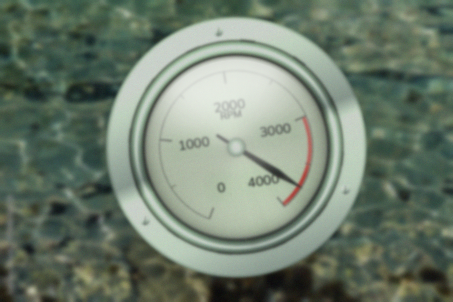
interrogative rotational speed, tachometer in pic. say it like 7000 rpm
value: 3750 rpm
